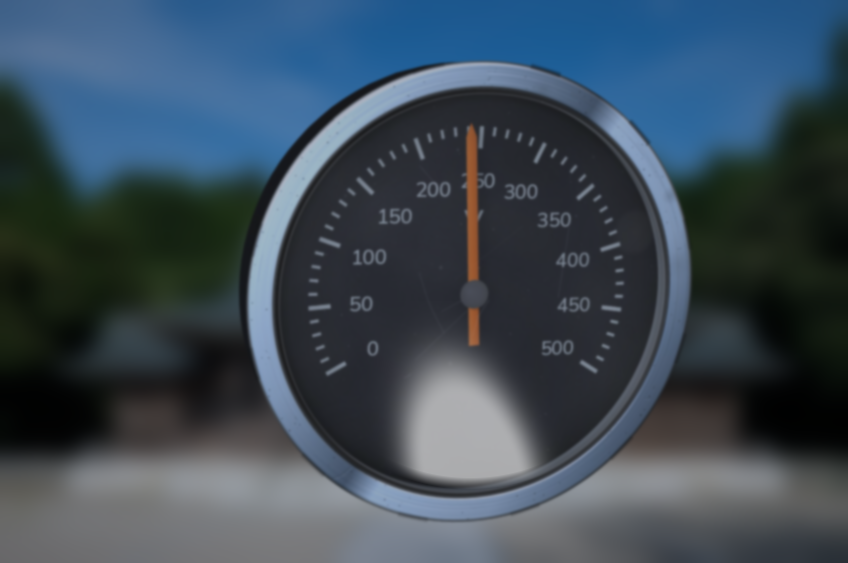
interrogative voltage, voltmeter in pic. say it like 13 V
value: 240 V
